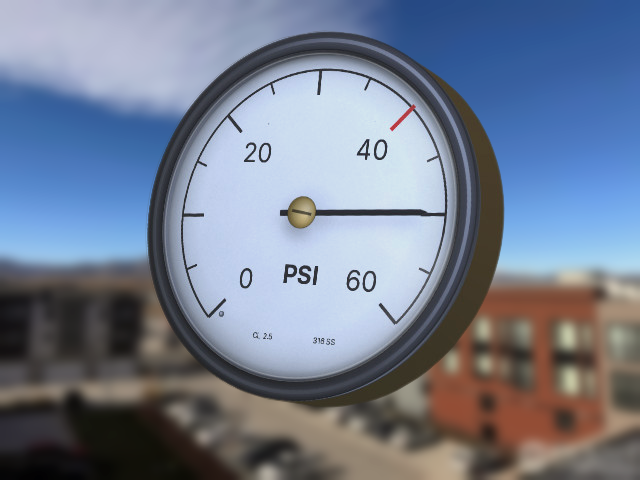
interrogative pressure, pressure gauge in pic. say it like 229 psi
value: 50 psi
